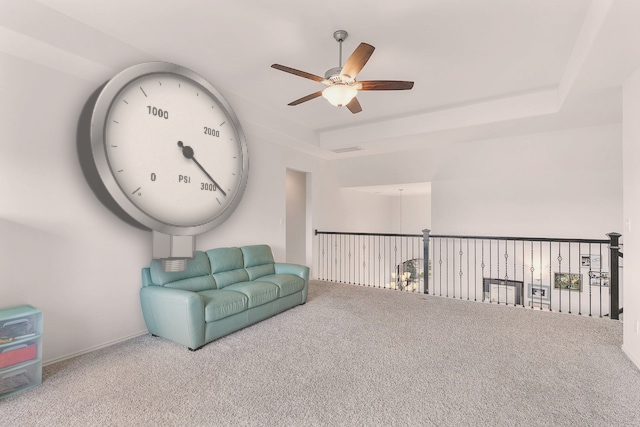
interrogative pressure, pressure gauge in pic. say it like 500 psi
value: 2900 psi
